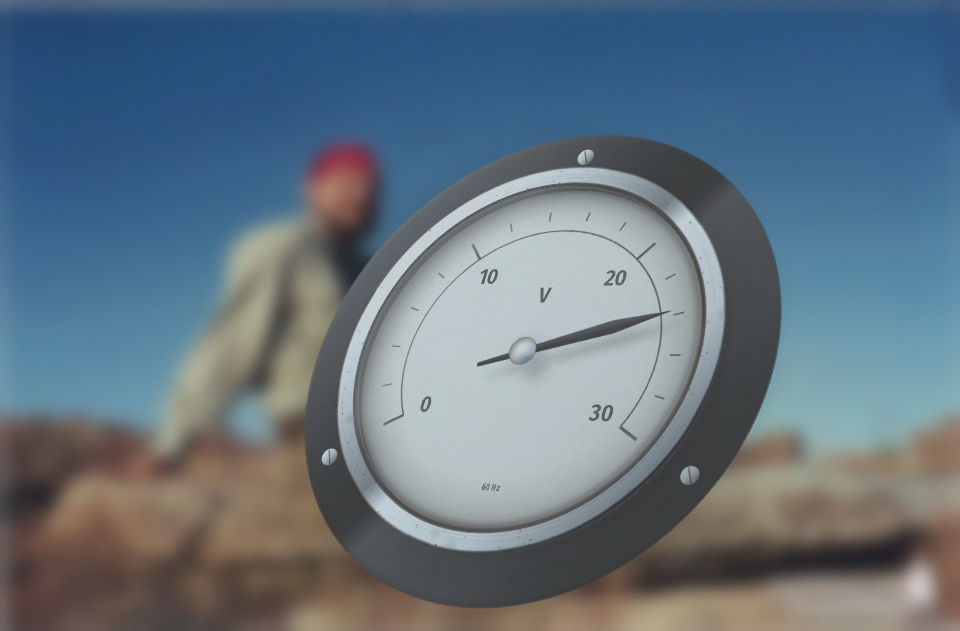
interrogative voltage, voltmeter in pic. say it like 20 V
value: 24 V
